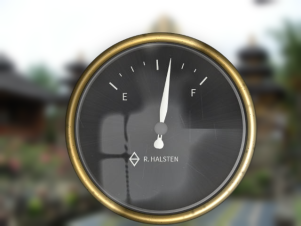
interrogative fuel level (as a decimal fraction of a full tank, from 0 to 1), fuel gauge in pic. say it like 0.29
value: 0.625
